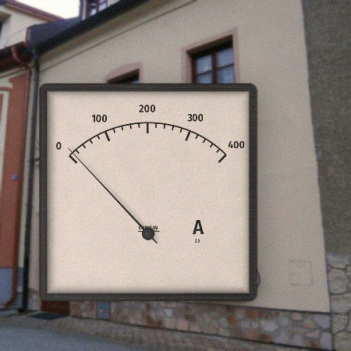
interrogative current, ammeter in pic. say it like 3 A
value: 10 A
